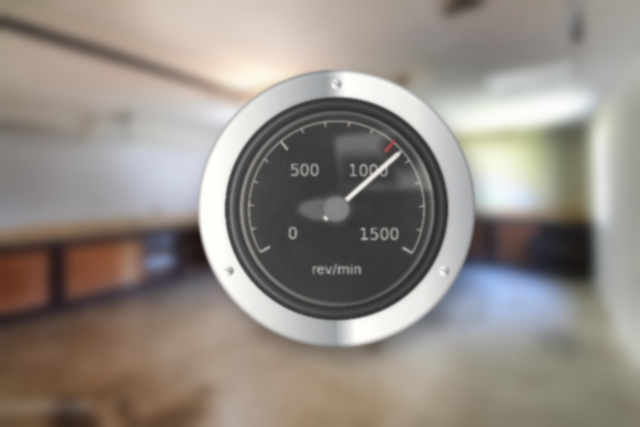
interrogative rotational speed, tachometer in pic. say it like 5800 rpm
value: 1050 rpm
